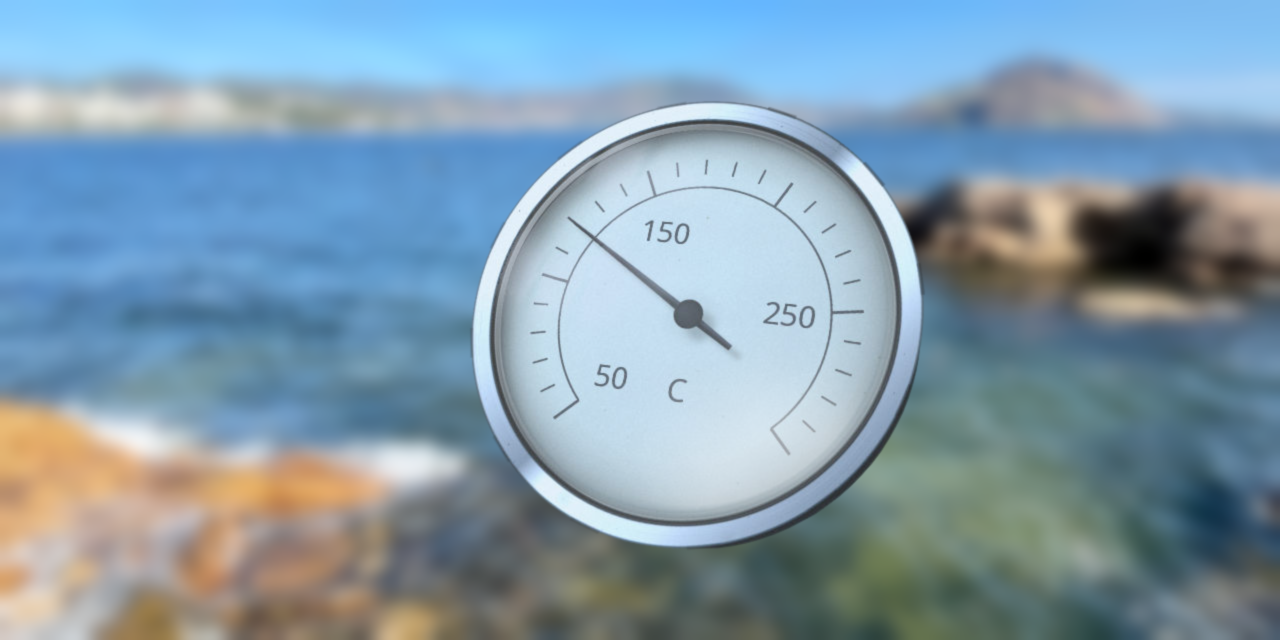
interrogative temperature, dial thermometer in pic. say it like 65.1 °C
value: 120 °C
